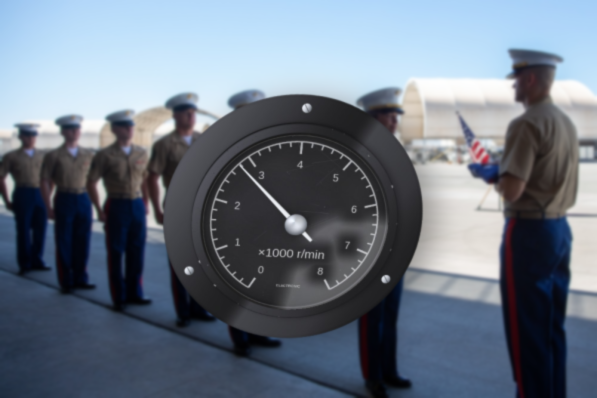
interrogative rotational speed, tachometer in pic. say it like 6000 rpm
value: 2800 rpm
